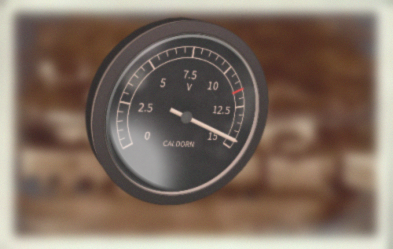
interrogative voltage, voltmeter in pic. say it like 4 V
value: 14.5 V
